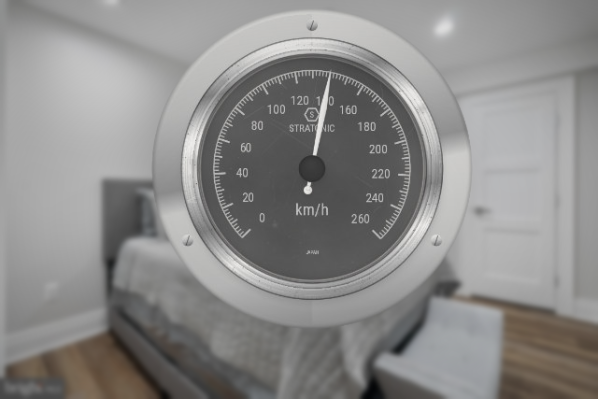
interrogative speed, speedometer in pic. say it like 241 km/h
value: 140 km/h
